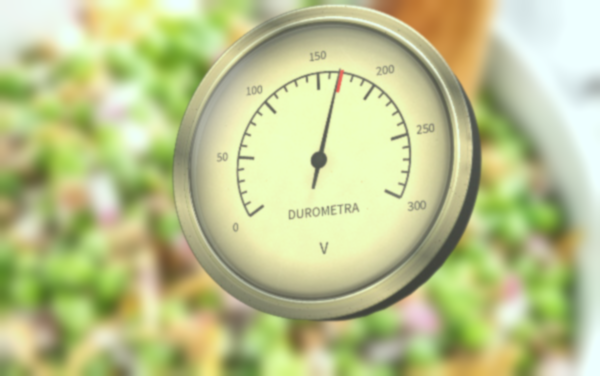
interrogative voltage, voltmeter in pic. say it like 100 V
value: 170 V
